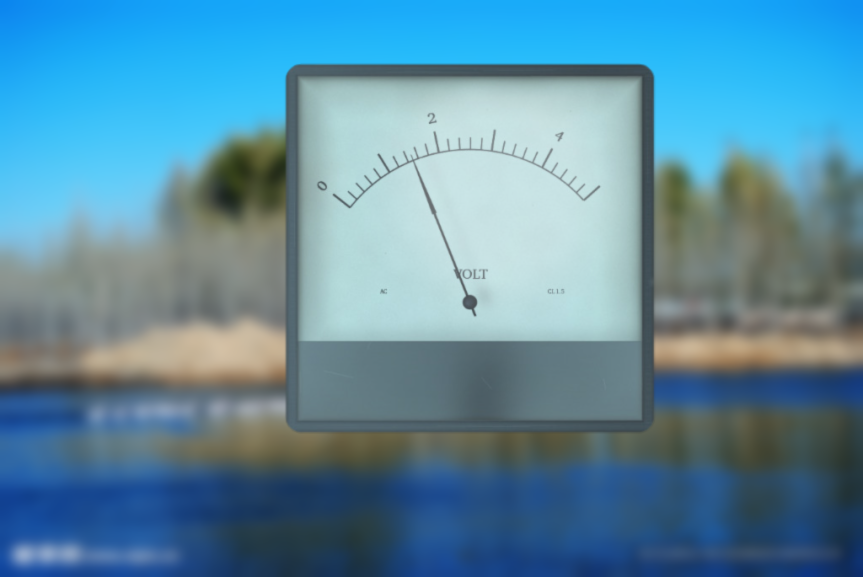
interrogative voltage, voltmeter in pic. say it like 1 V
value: 1.5 V
